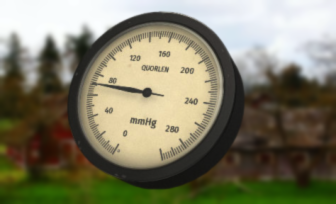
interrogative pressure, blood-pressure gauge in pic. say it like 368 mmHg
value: 70 mmHg
